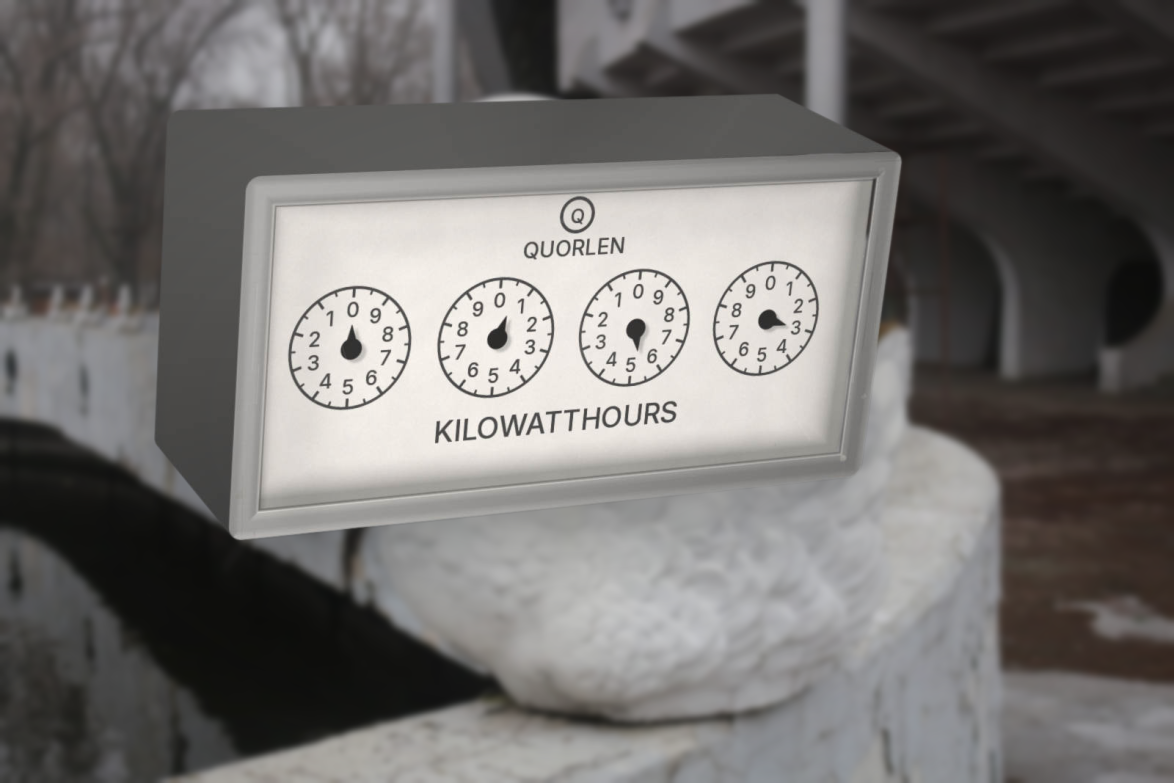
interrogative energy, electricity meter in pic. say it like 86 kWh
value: 53 kWh
